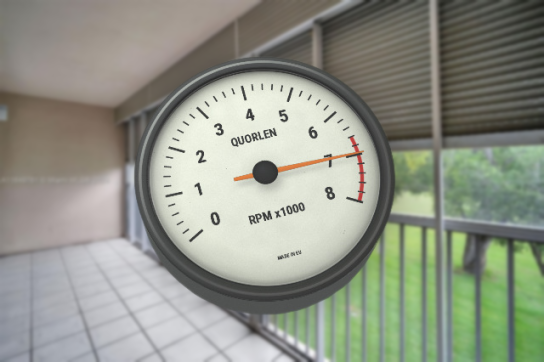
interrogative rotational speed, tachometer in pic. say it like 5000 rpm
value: 7000 rpm
